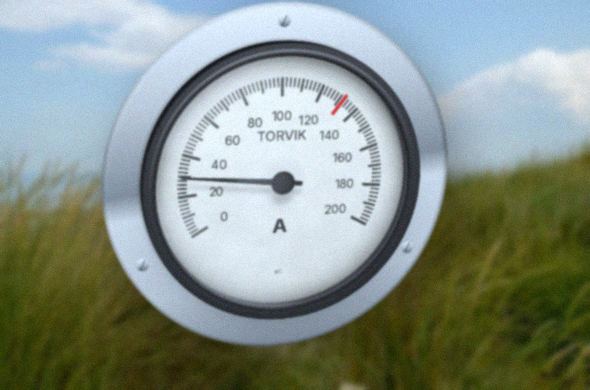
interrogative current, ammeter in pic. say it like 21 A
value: 30 A
